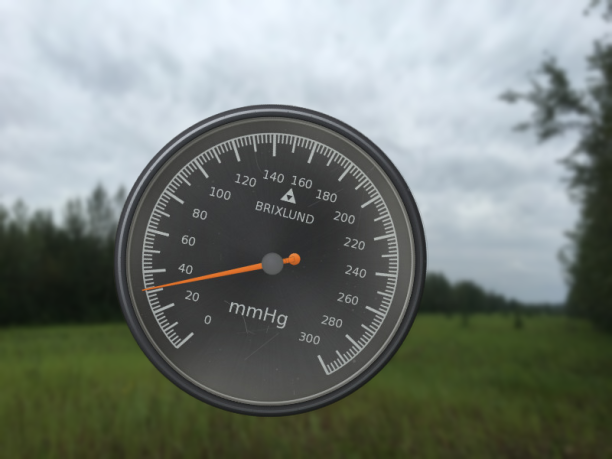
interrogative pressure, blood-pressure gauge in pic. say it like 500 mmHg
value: 32 mmHg
